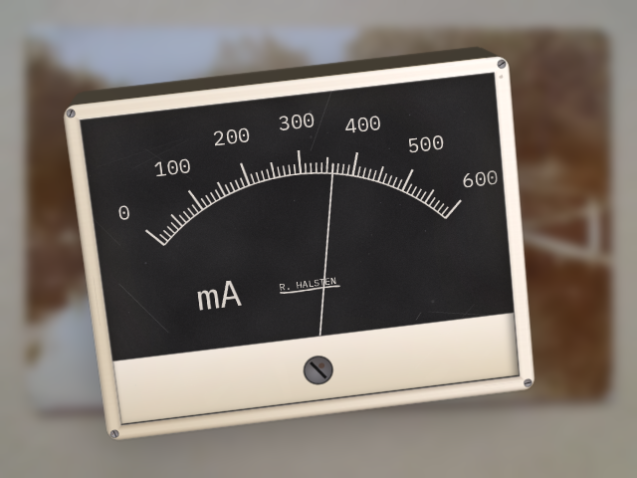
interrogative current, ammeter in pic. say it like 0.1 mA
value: 360 mA
